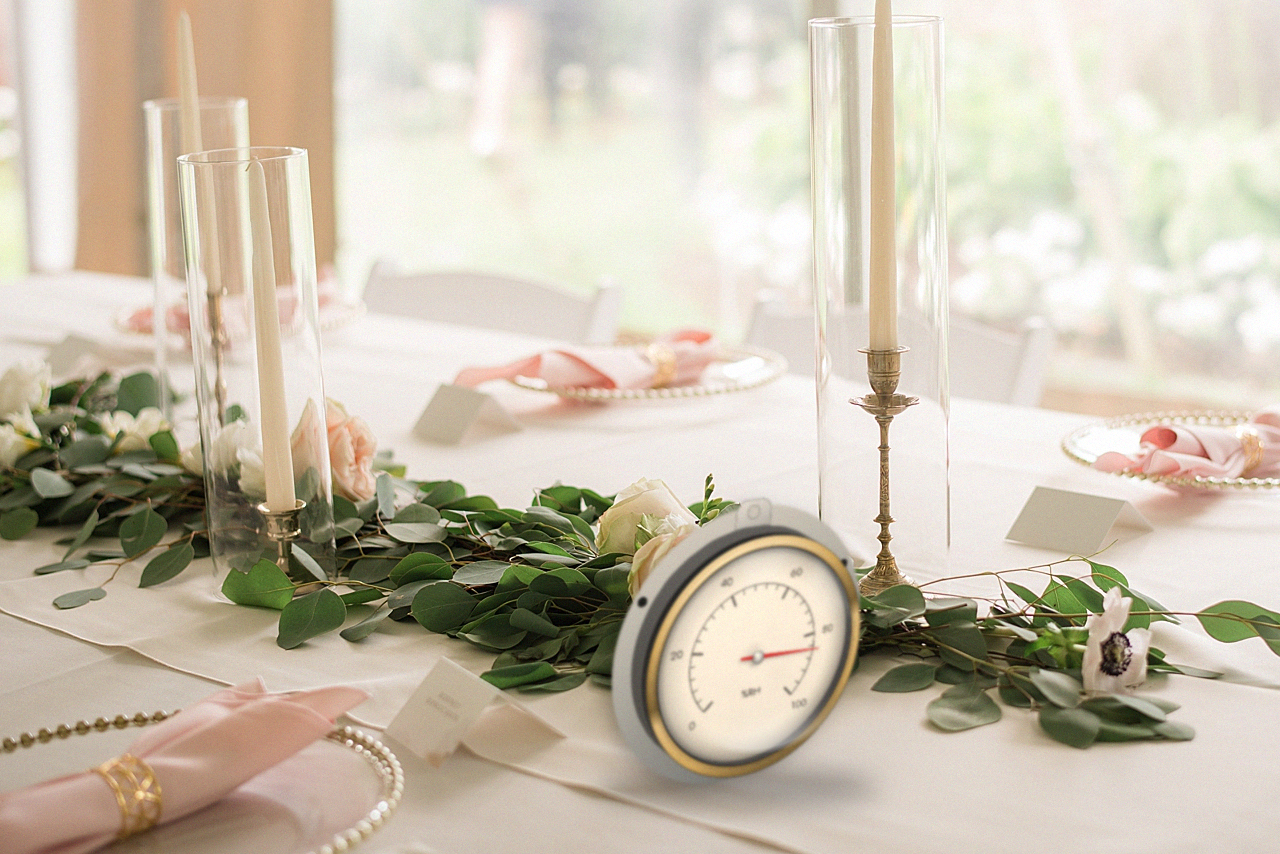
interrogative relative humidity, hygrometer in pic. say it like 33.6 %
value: 84 %
